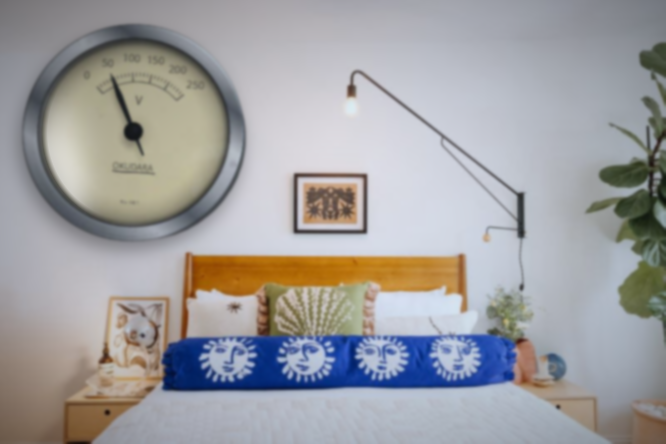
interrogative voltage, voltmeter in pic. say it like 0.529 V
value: 50 V
